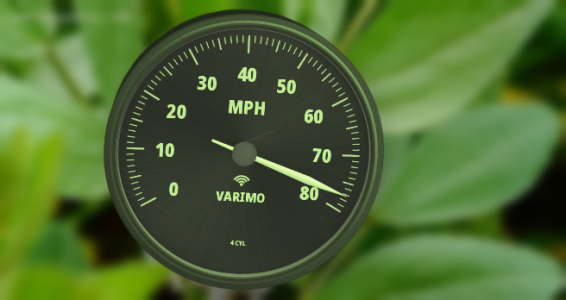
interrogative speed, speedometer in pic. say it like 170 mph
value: 77 mph
